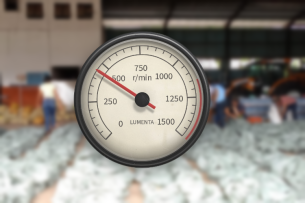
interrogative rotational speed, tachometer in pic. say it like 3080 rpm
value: 450 rpm
